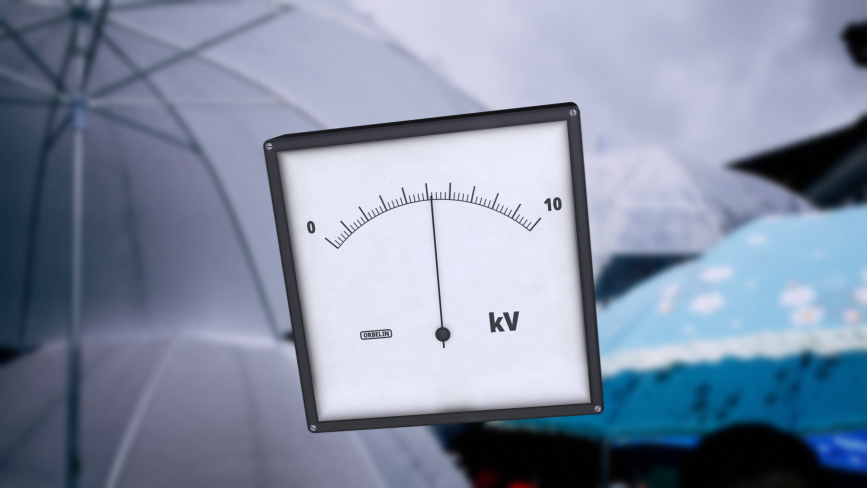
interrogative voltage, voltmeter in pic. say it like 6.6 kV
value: 5.2 kV
